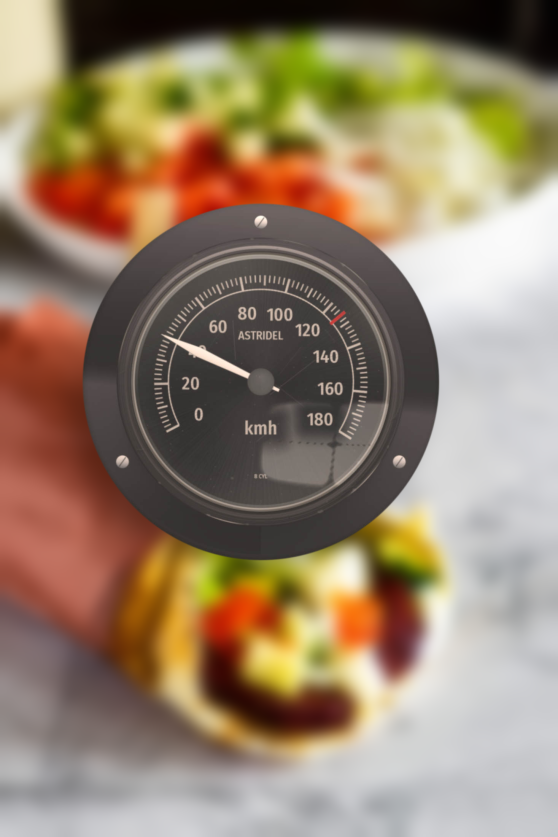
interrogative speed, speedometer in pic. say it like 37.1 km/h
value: 40 km/h
